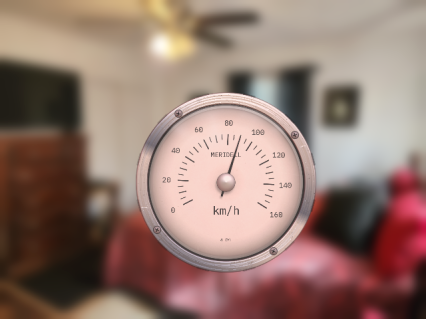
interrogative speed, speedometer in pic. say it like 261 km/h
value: 90 km/h
